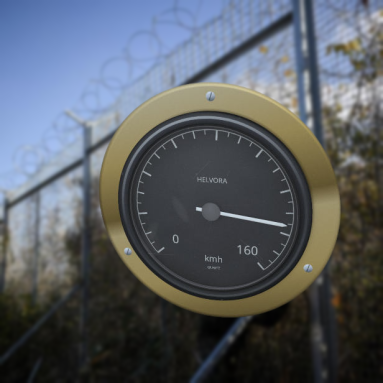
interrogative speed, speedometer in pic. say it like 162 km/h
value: 135 km/h
